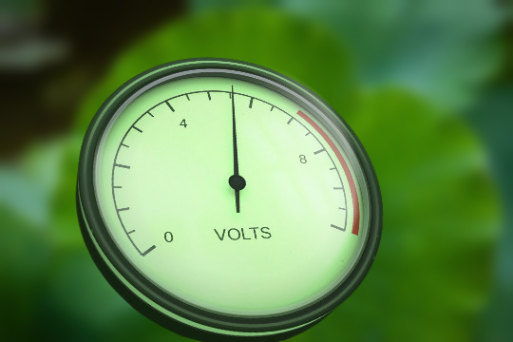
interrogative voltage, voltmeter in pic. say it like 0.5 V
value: 5.5 V
